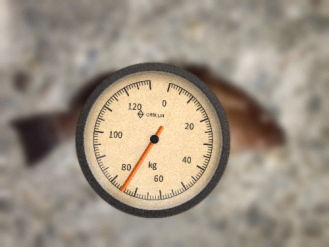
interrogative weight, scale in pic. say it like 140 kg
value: 75 kg
